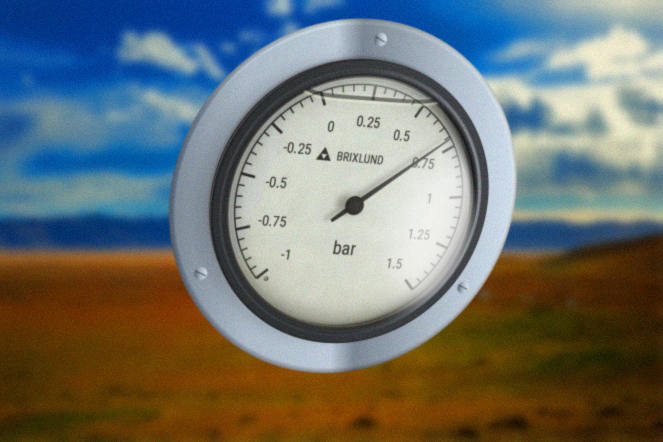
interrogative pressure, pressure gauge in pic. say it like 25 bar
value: 0.7 bar
